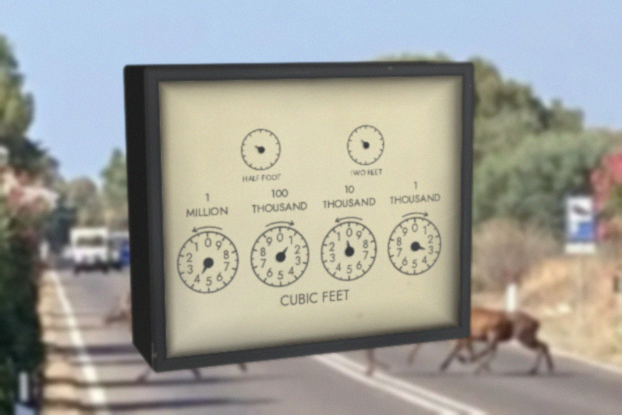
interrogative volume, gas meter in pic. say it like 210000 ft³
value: 410300 ft³
